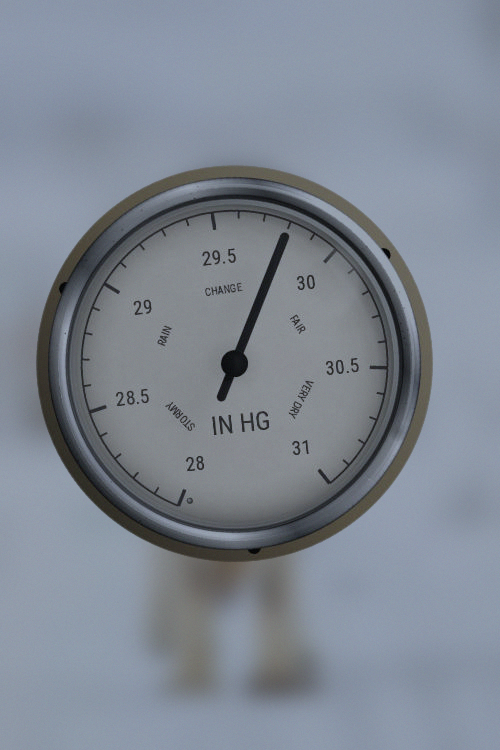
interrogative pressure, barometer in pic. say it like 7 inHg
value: 29.8 inHg
